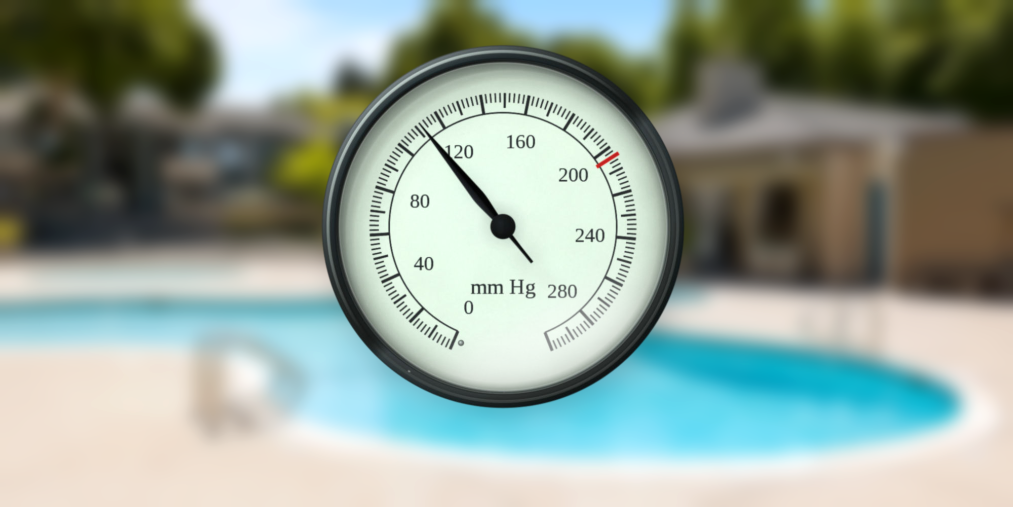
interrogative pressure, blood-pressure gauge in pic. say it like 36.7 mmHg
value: 112 mmHg
